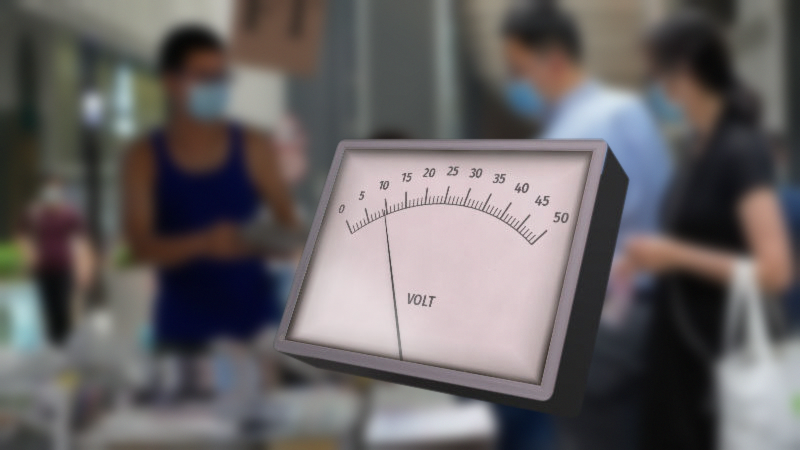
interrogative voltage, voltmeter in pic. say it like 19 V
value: 10 V
